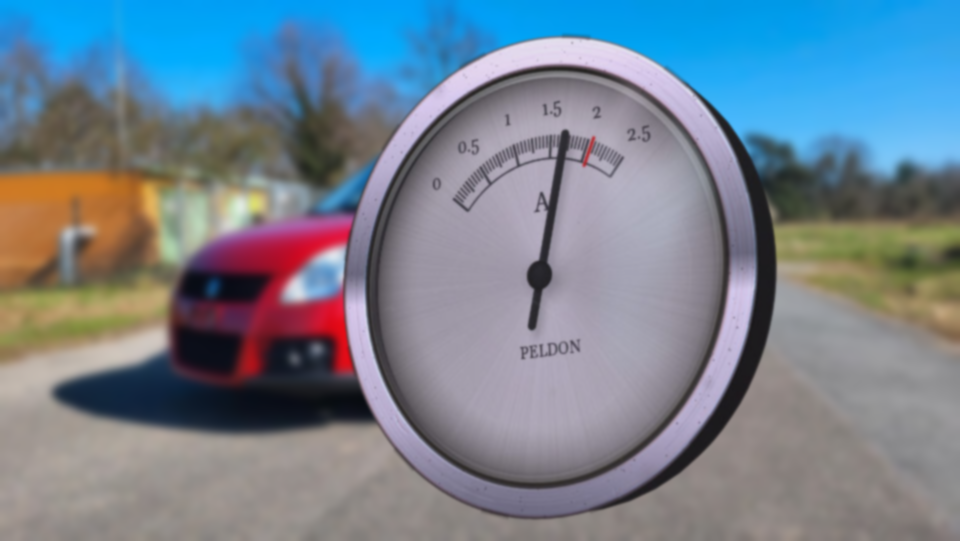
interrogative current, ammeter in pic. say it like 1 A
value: 1.75 A
